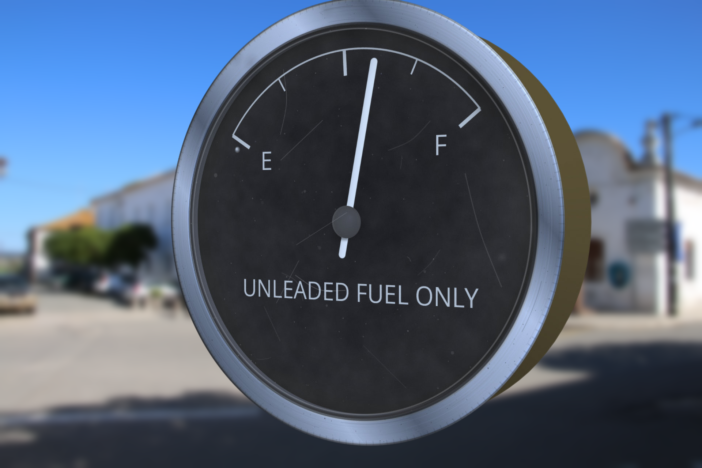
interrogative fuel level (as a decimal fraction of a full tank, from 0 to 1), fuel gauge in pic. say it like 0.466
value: 0.625
